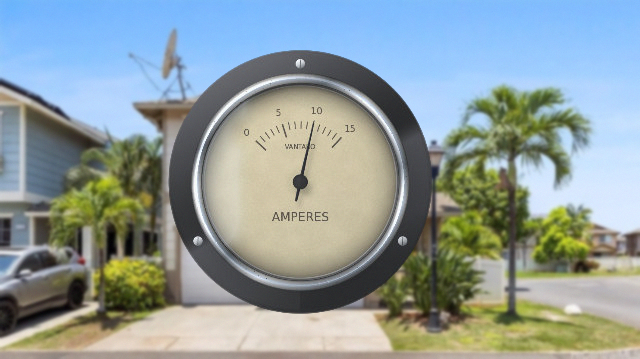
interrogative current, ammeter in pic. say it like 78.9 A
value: 10 A
